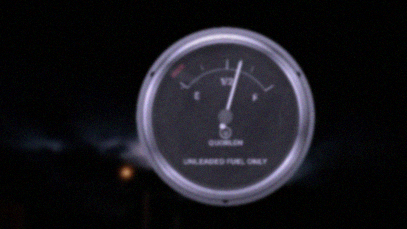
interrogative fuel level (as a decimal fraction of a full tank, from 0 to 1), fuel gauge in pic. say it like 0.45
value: 0.625
